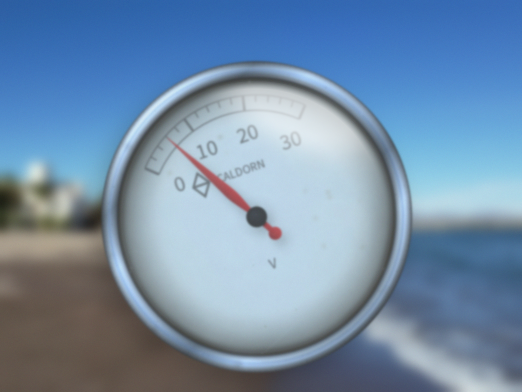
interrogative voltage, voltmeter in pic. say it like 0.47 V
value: 6 V
